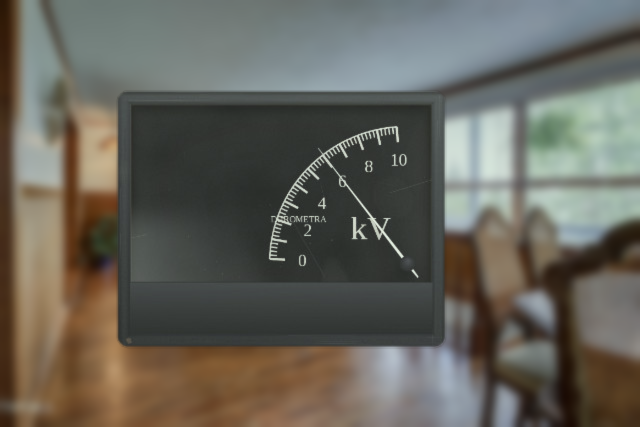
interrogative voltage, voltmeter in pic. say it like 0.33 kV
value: 6 kV
